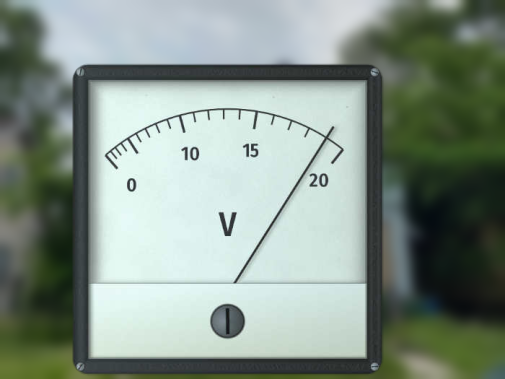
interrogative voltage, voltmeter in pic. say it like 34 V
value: 19 V
